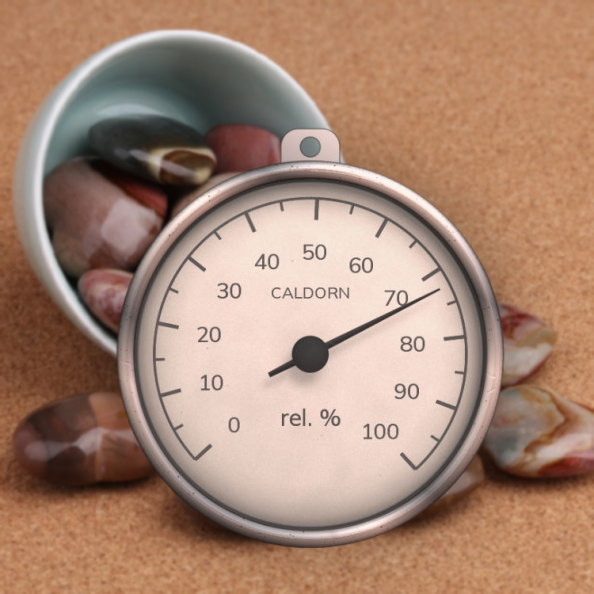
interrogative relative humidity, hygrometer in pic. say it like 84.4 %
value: 72.5 %
